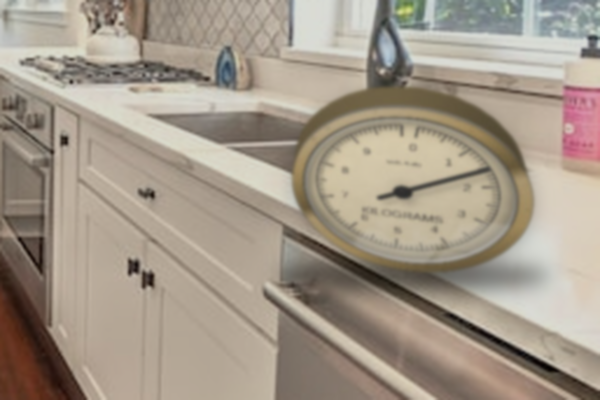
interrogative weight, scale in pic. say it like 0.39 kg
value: 1.5 kg
